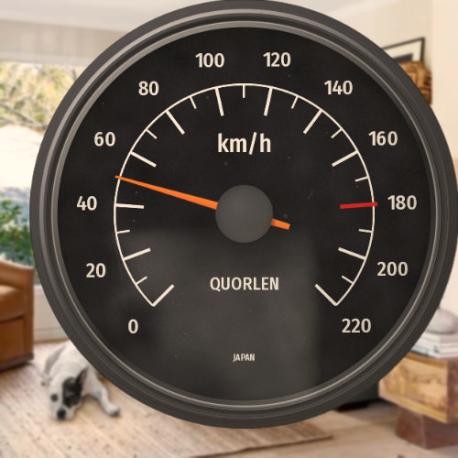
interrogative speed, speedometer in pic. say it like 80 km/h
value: 50 km/h
